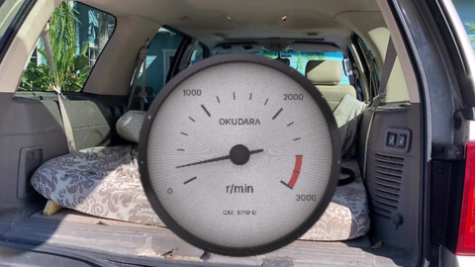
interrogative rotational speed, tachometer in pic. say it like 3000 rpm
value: 200 rpm
